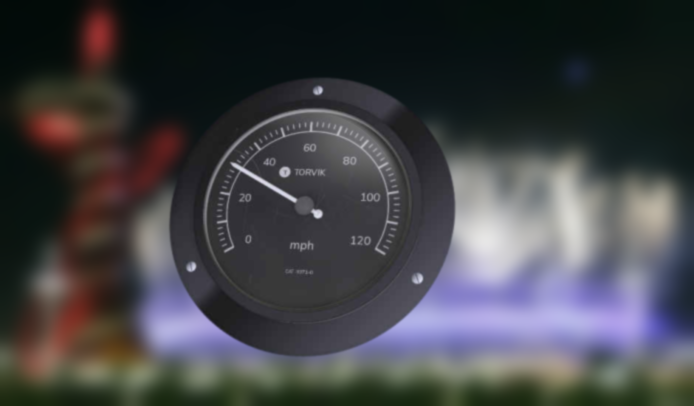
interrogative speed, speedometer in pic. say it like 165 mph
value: 30 mph
